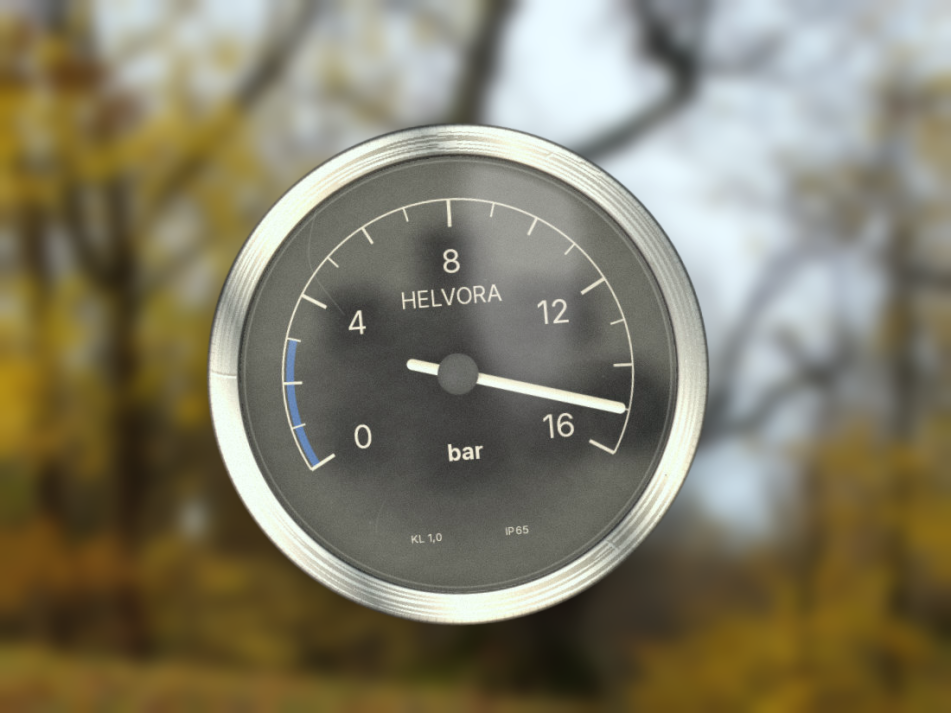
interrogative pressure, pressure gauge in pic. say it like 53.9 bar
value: 15 bar
